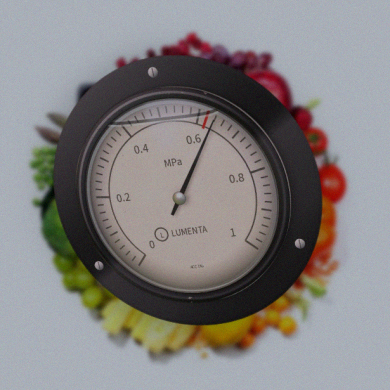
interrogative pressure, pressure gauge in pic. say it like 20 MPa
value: 0.64 MPa
